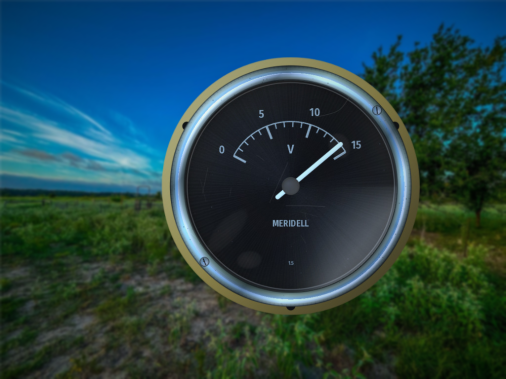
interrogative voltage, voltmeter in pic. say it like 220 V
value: 14 V
